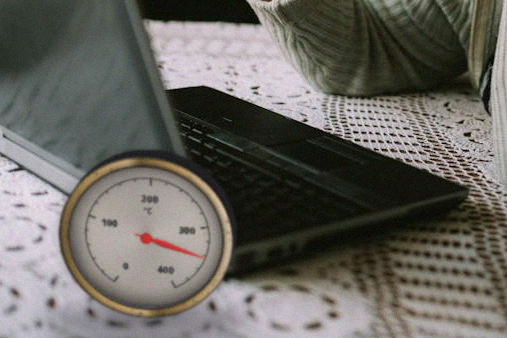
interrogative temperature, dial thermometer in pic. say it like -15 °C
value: 340 °C
